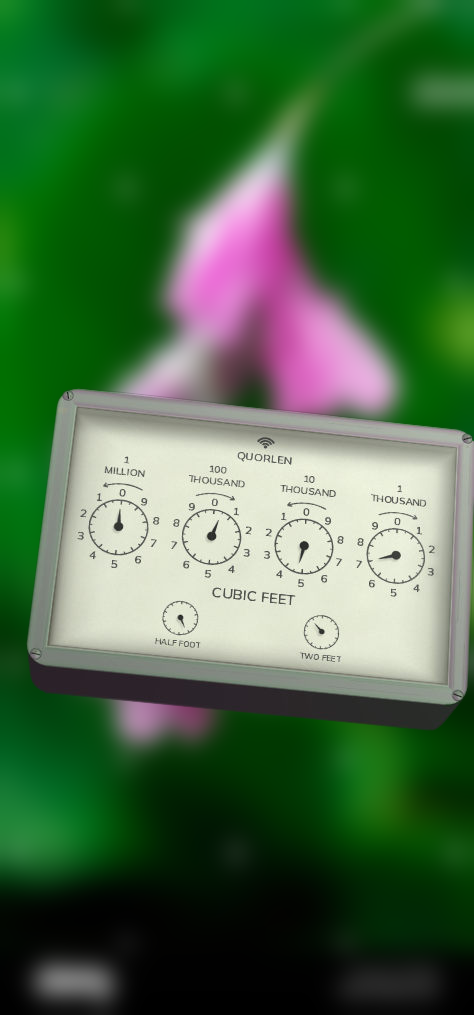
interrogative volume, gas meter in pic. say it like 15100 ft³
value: 4700 ft³
